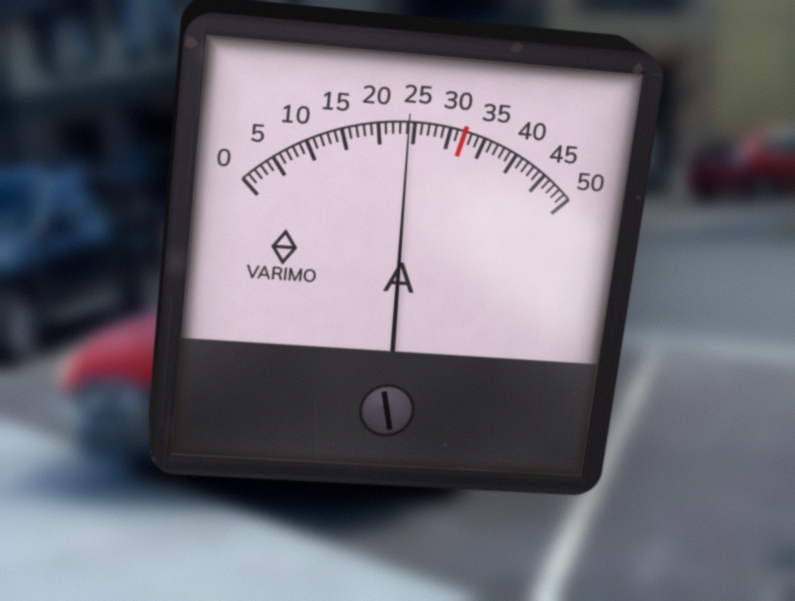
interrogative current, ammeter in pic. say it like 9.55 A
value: 24 A
